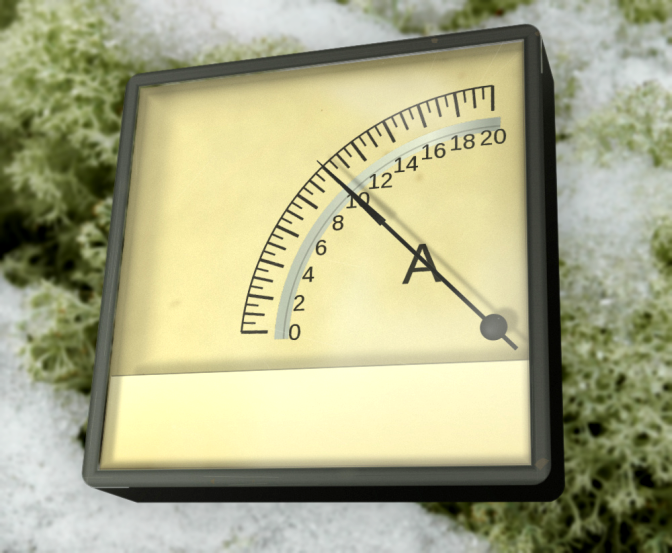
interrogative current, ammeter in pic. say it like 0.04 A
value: 10 A
